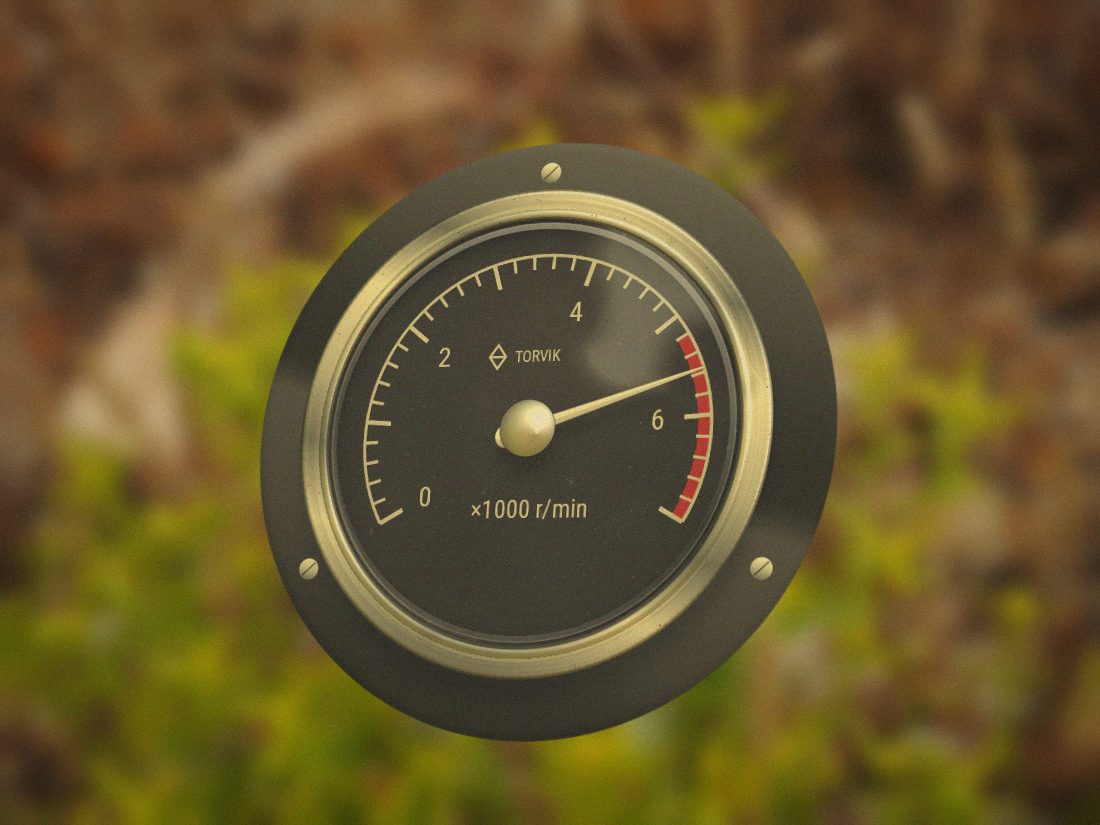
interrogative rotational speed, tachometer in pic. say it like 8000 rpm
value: 5600 rpm
